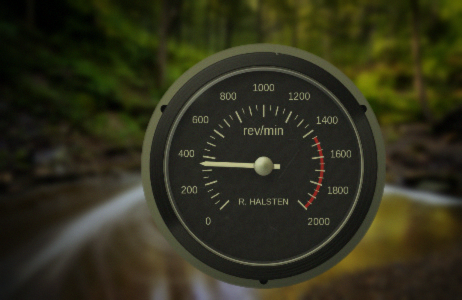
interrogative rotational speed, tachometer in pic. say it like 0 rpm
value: 350 rpm
